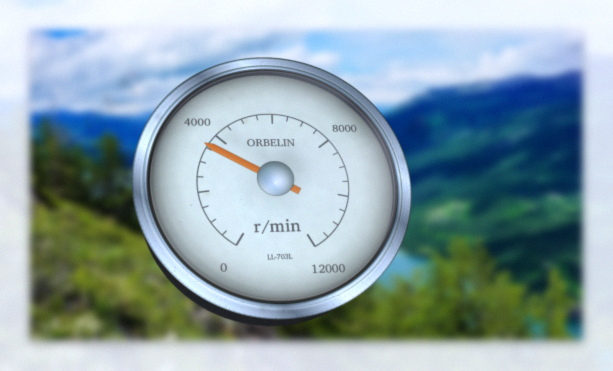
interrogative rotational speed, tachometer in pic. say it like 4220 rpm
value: 3500 rpm
